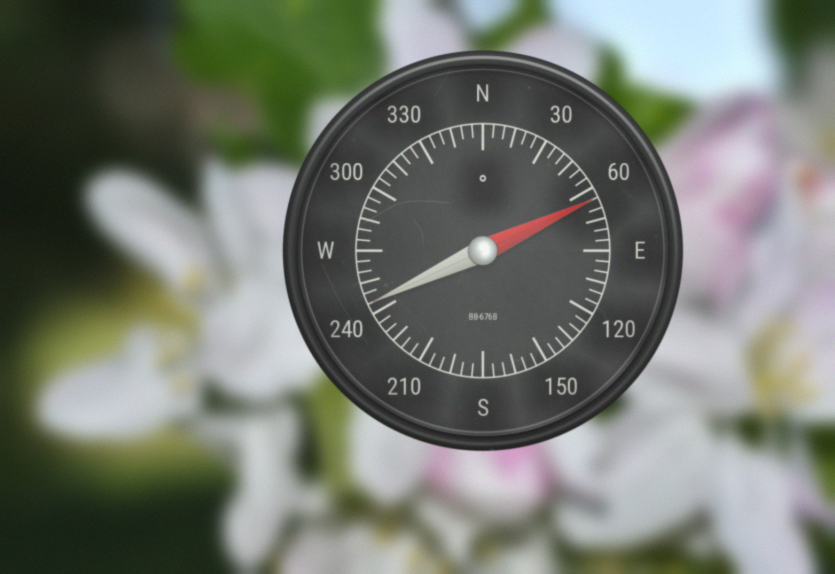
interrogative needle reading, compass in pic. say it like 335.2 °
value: 65 °
